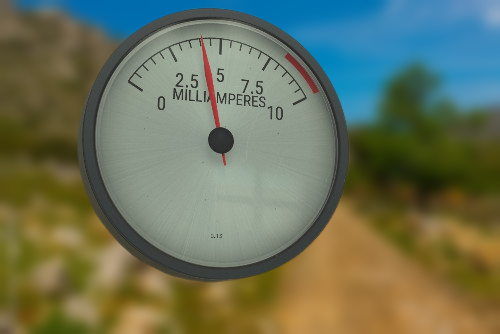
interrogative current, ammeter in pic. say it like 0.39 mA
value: 4 mA
